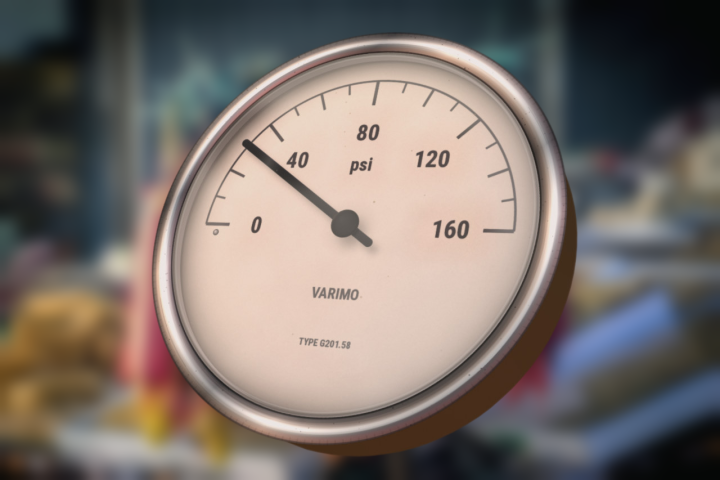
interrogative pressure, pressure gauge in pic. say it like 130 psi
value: 30 psi
